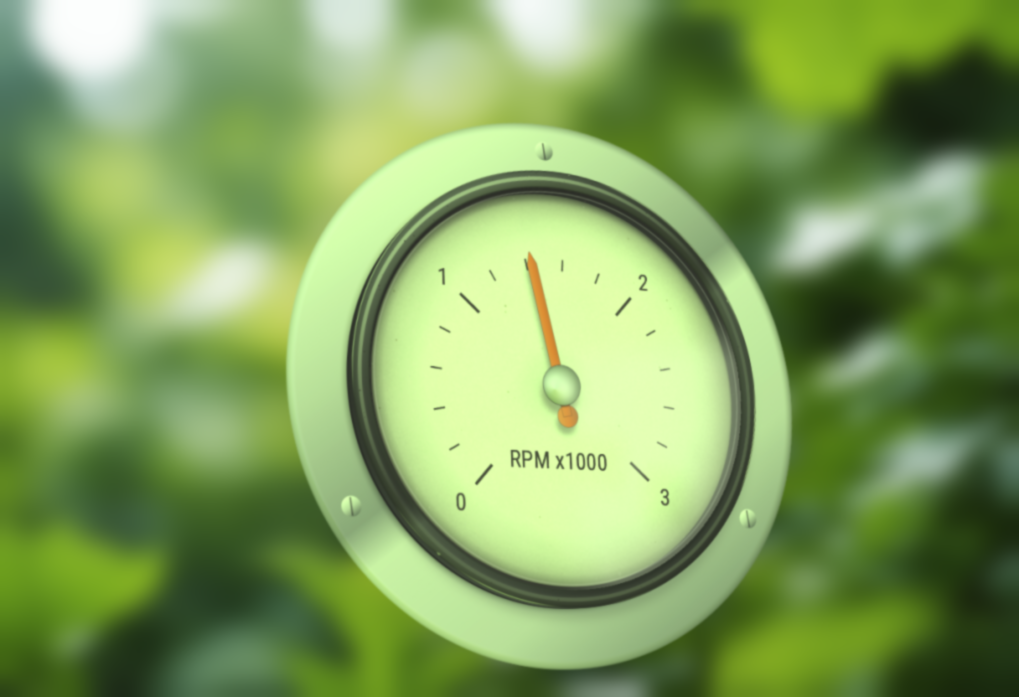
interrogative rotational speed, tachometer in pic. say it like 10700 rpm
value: 1400 rpm
